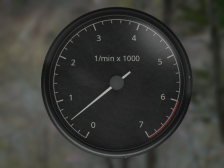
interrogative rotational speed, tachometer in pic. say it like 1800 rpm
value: 500 rpm
